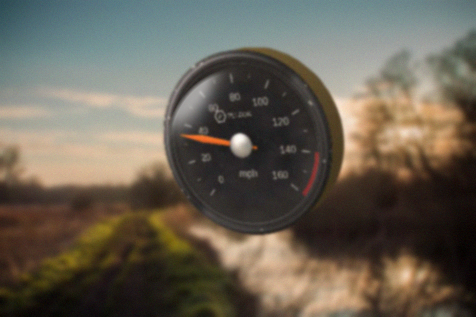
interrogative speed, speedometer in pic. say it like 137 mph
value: 35 mph
